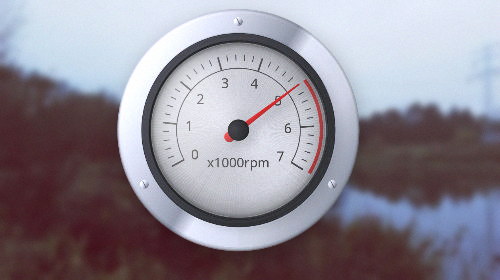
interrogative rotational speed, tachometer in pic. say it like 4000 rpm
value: 5000 rpm
